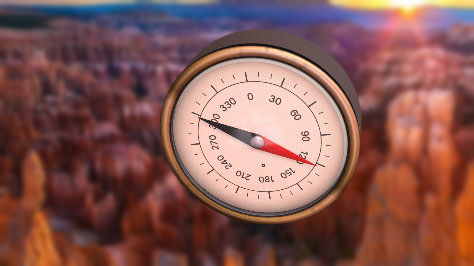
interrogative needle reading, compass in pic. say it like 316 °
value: 120 °
